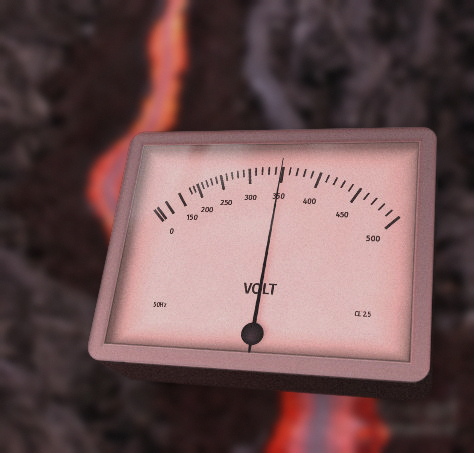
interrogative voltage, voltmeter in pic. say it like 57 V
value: 350 V
